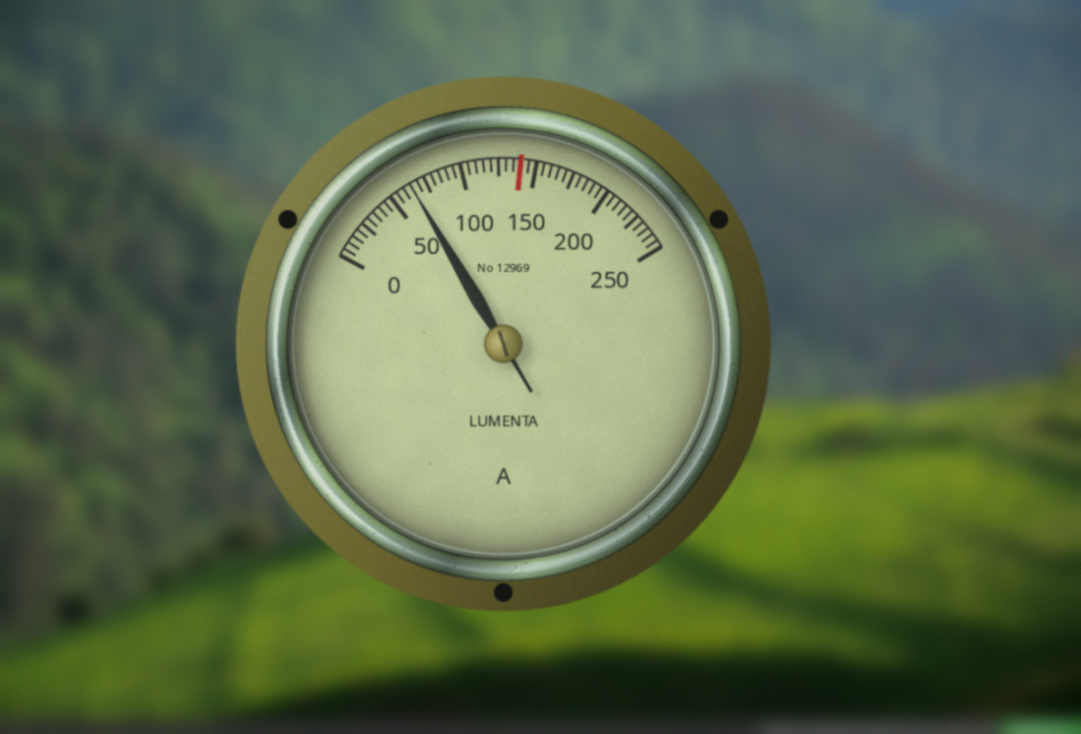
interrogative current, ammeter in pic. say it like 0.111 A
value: 65 A
